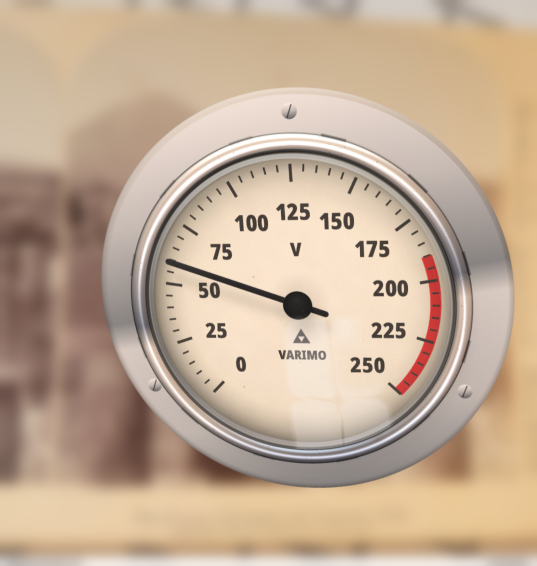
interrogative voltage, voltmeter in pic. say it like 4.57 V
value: 60 V
